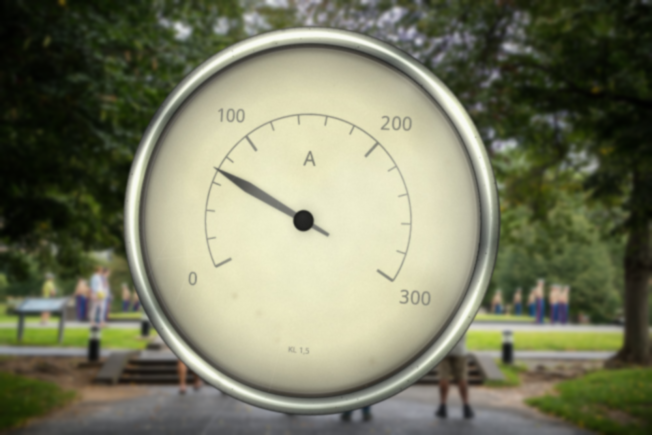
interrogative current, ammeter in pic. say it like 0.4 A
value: 70 A
